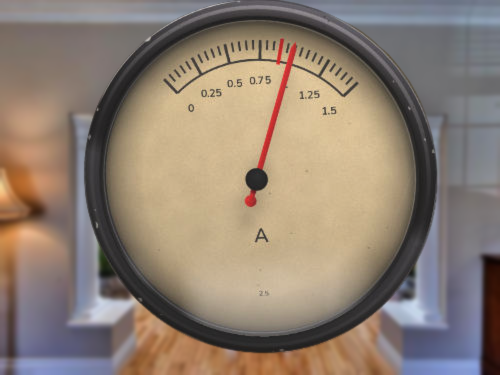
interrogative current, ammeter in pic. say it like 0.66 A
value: 1 A
